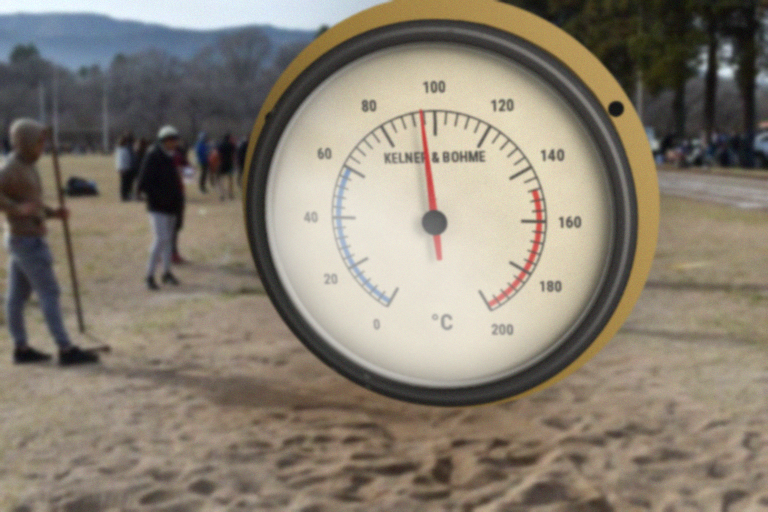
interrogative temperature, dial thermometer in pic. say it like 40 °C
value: 96 °C
